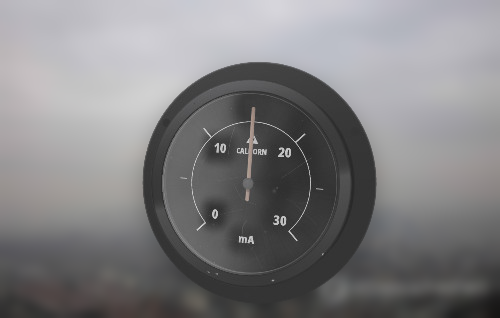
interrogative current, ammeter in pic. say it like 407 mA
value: 15 mA
